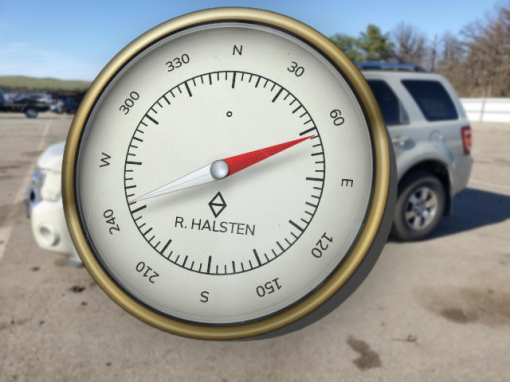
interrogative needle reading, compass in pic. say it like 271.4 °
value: 65 °
